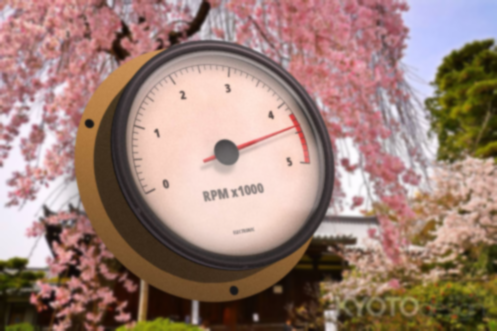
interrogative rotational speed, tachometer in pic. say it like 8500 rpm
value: 4400 rpm
